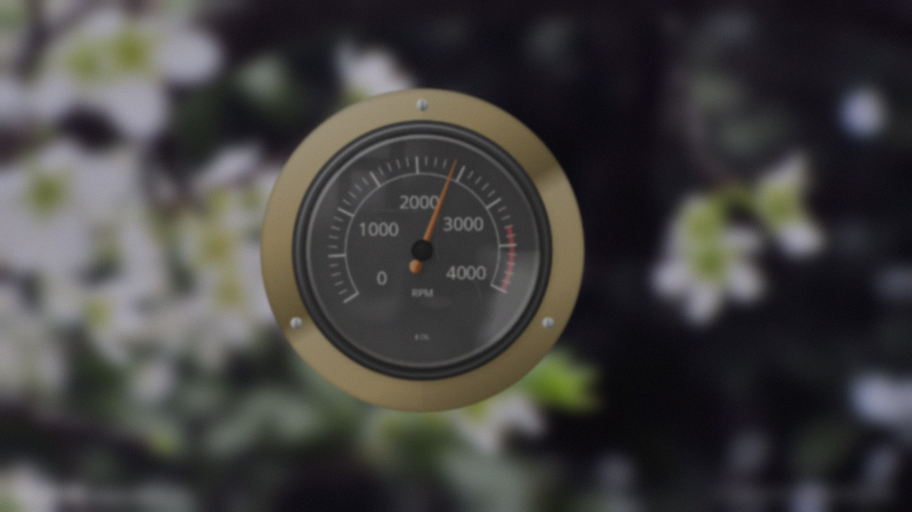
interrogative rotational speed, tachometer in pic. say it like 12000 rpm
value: 2400 rpm
